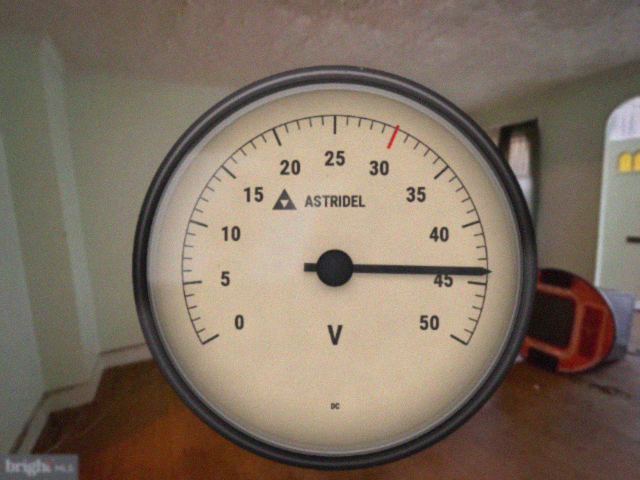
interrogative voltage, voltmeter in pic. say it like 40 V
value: 44 V
